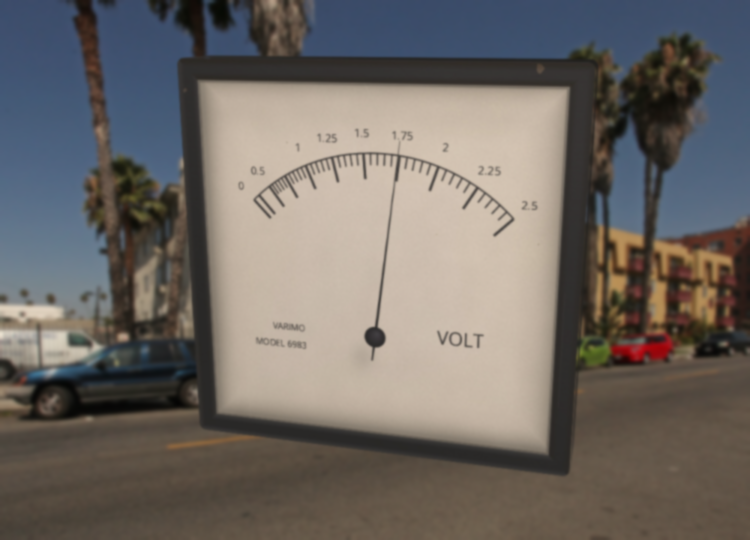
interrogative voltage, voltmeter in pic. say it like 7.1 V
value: 1.75 V
